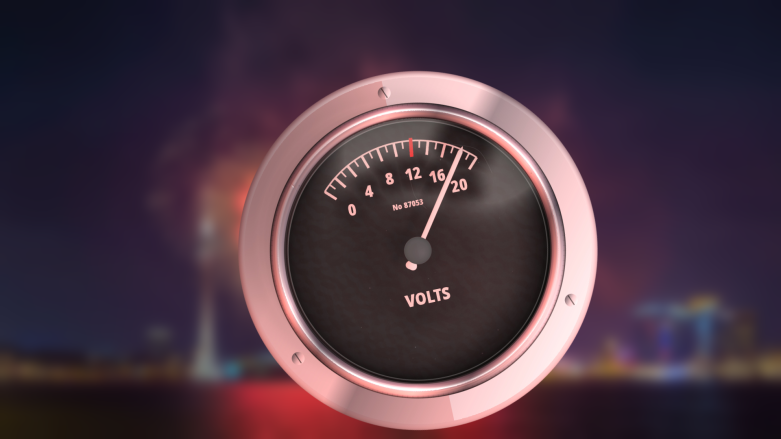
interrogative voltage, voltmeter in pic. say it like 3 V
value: 18 V
